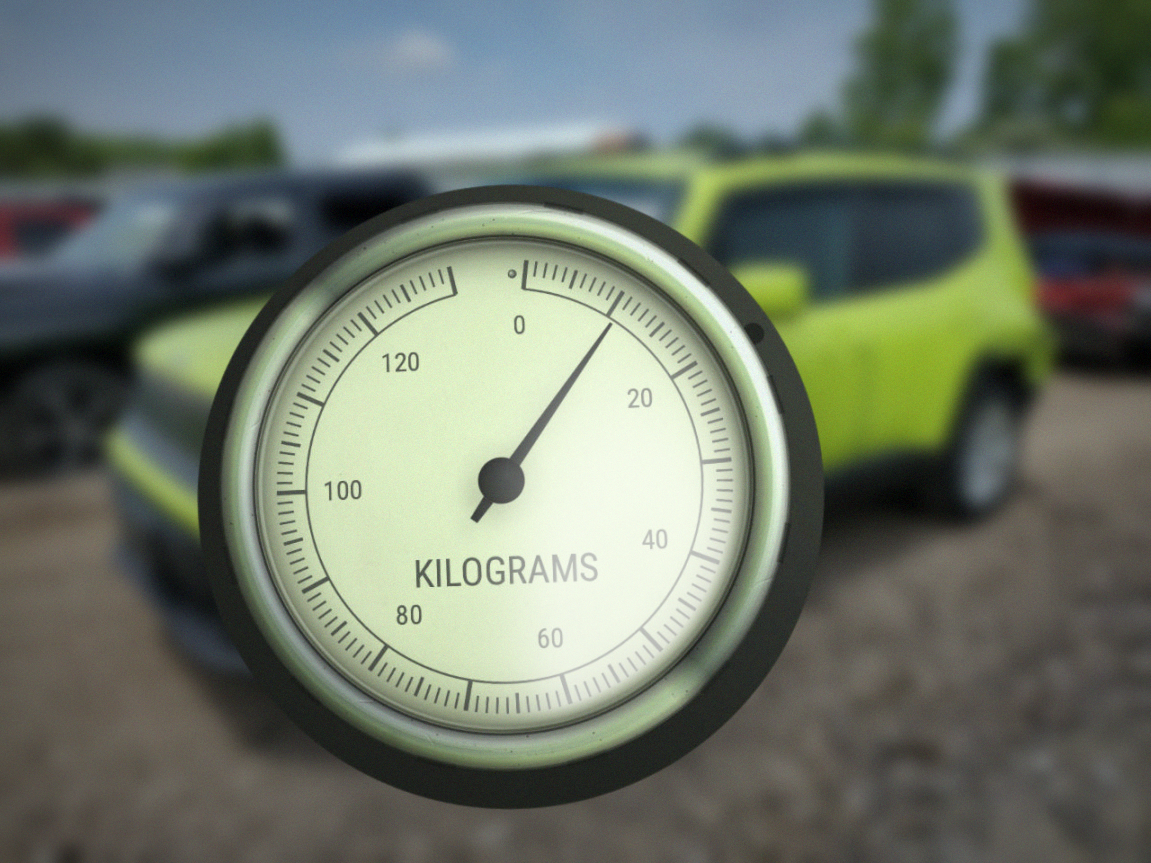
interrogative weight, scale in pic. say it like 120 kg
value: 11 kg
